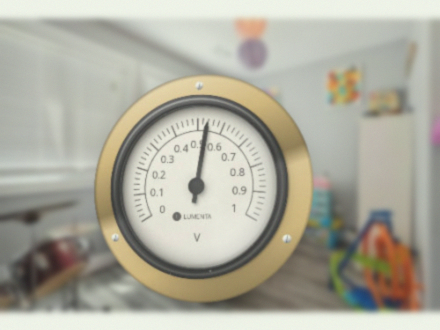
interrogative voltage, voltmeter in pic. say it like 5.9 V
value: 0.54 V
